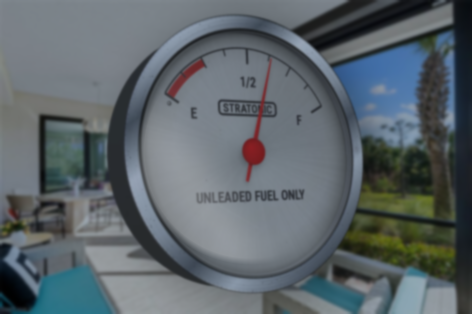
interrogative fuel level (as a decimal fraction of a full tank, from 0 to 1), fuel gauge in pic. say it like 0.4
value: 0.625
